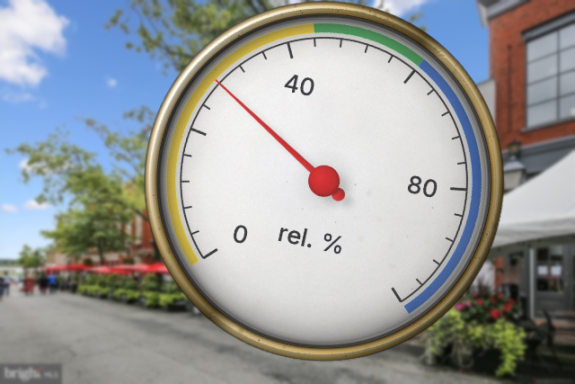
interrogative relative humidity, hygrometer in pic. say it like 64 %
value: 28 %
